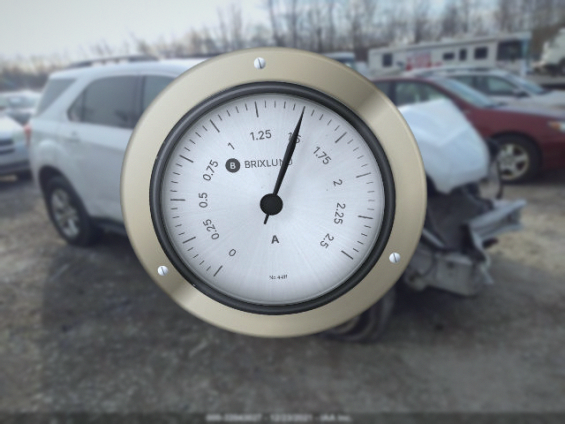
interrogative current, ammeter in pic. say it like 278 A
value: 1.5 A
